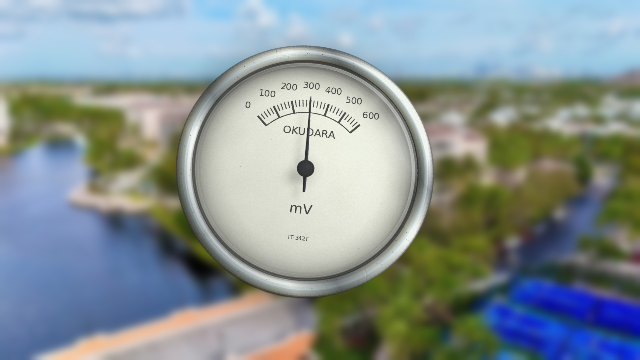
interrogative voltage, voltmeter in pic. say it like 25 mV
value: 300 mV
